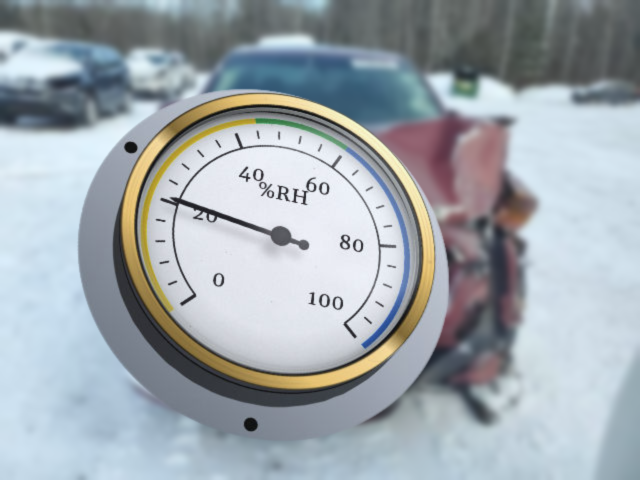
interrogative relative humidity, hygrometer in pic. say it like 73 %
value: 20 %
